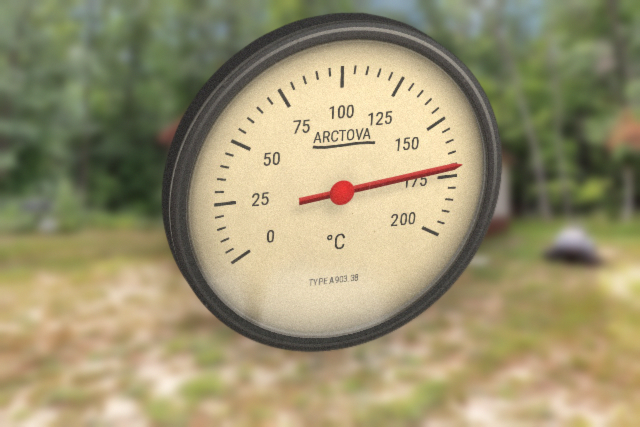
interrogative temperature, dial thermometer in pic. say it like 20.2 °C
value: 170 °C
